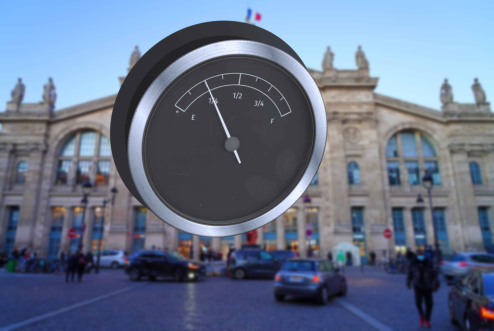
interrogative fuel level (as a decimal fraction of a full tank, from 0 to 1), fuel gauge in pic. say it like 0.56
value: 0.25
